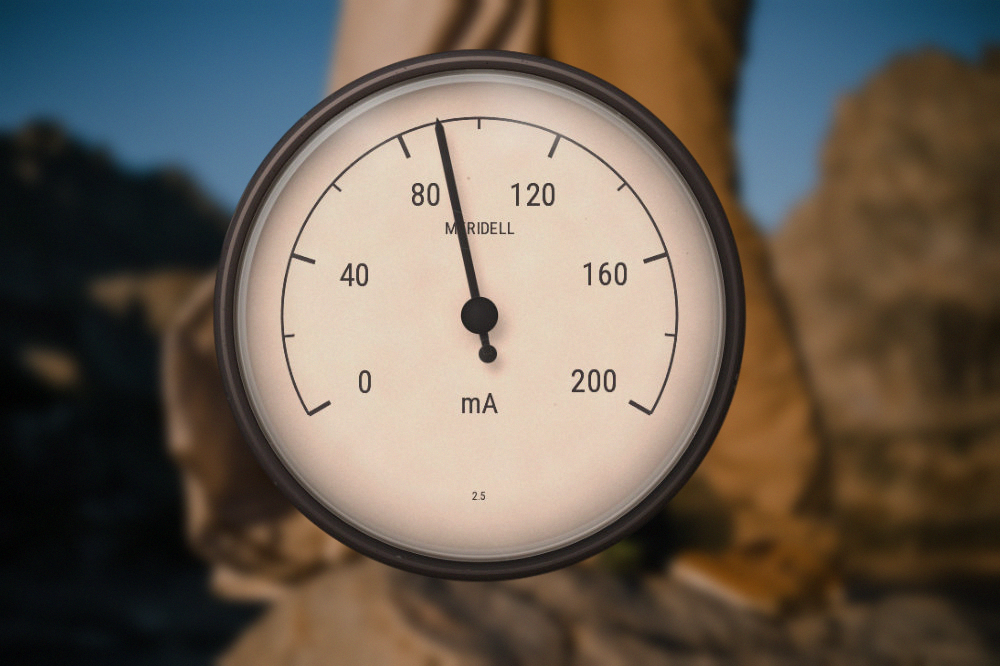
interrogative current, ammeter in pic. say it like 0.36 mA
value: 90 mA
